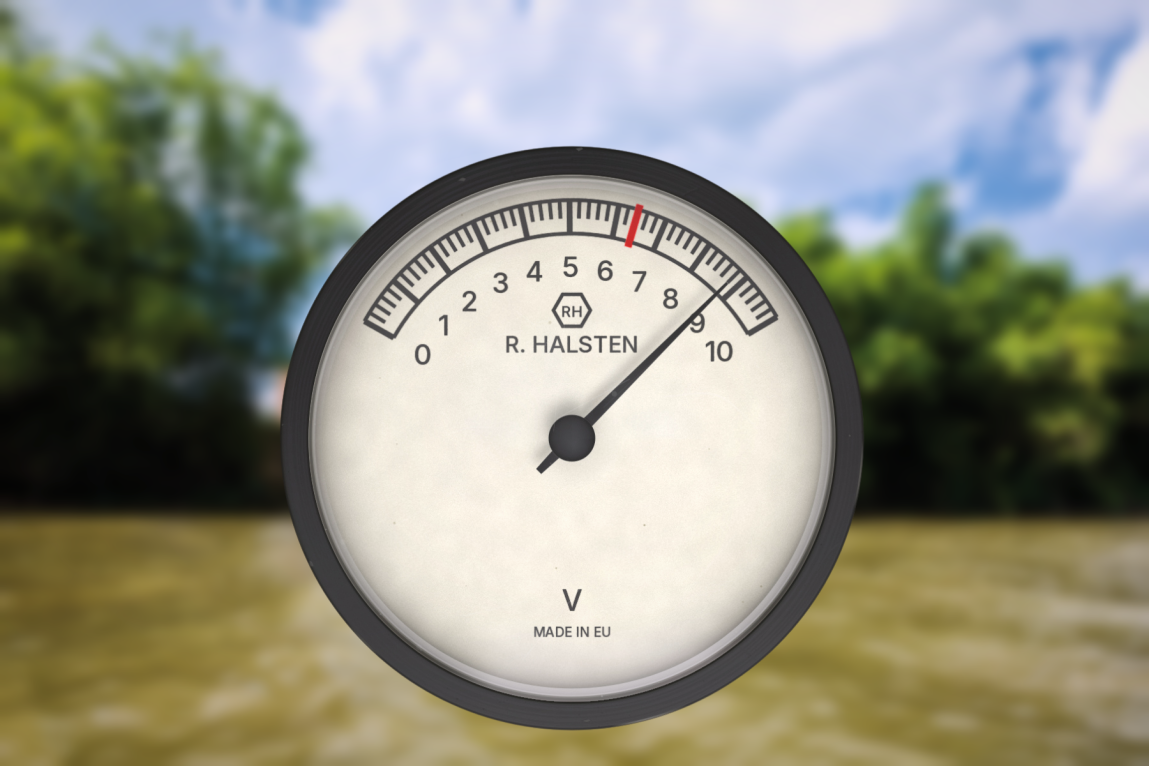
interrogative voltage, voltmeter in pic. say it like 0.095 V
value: 8.8 V
